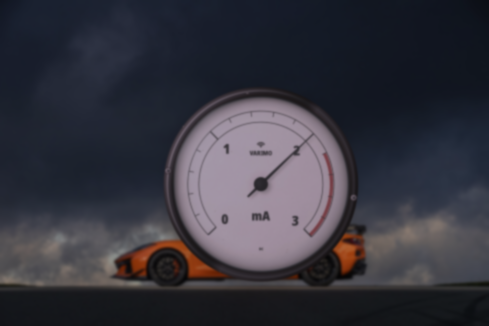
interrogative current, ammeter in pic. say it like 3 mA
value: 2 mA
